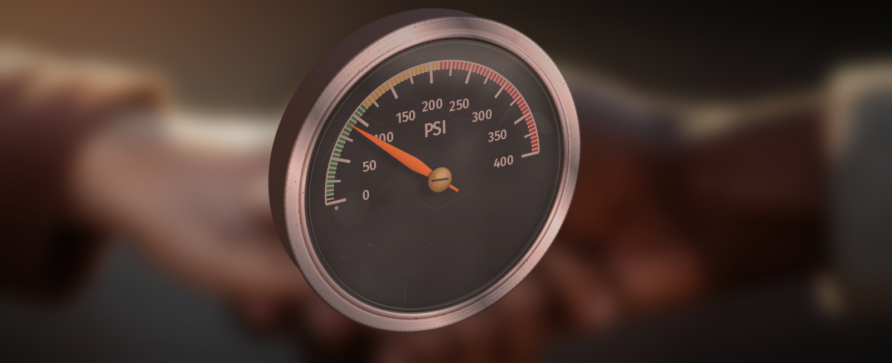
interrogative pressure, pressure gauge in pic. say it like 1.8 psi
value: 90 psi
